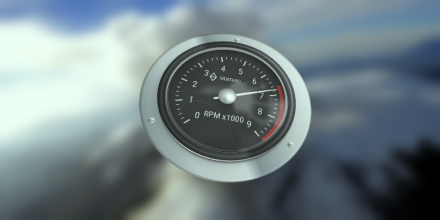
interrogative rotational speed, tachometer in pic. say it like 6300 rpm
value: 6800 rpm
